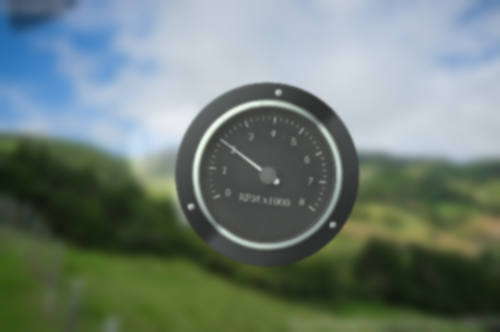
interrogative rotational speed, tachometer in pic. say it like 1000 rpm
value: 2000 rpm
